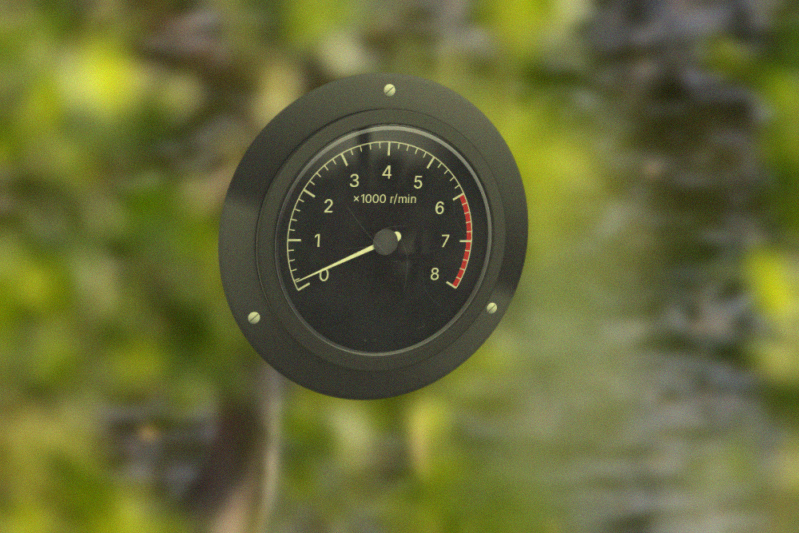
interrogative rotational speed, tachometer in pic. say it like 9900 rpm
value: 200 rpm
